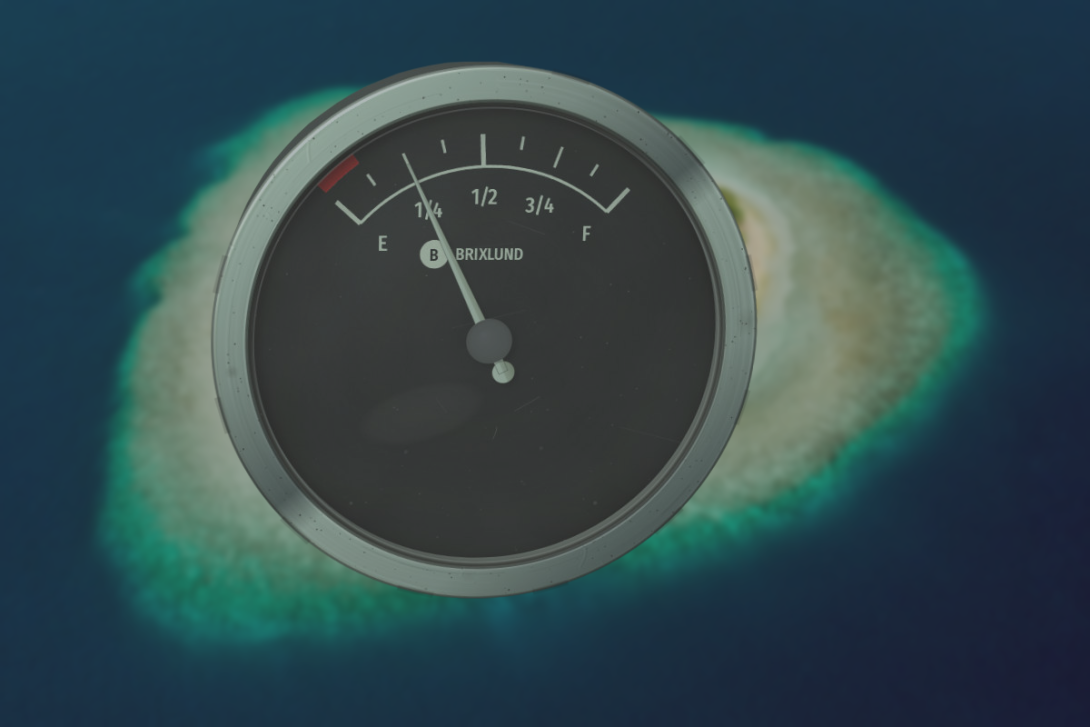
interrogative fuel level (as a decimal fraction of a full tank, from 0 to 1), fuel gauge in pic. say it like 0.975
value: 0.25
